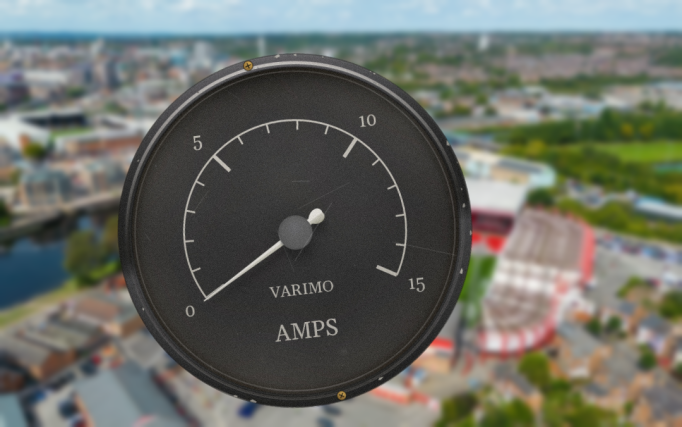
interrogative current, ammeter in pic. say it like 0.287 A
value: 0 A
